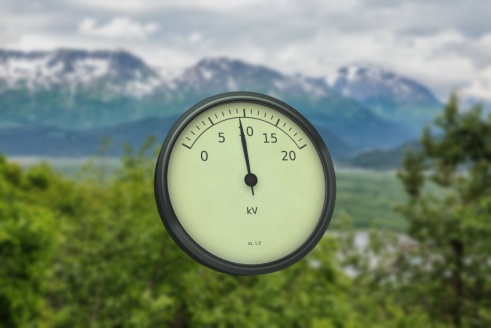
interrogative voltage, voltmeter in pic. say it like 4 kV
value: 9 kV
